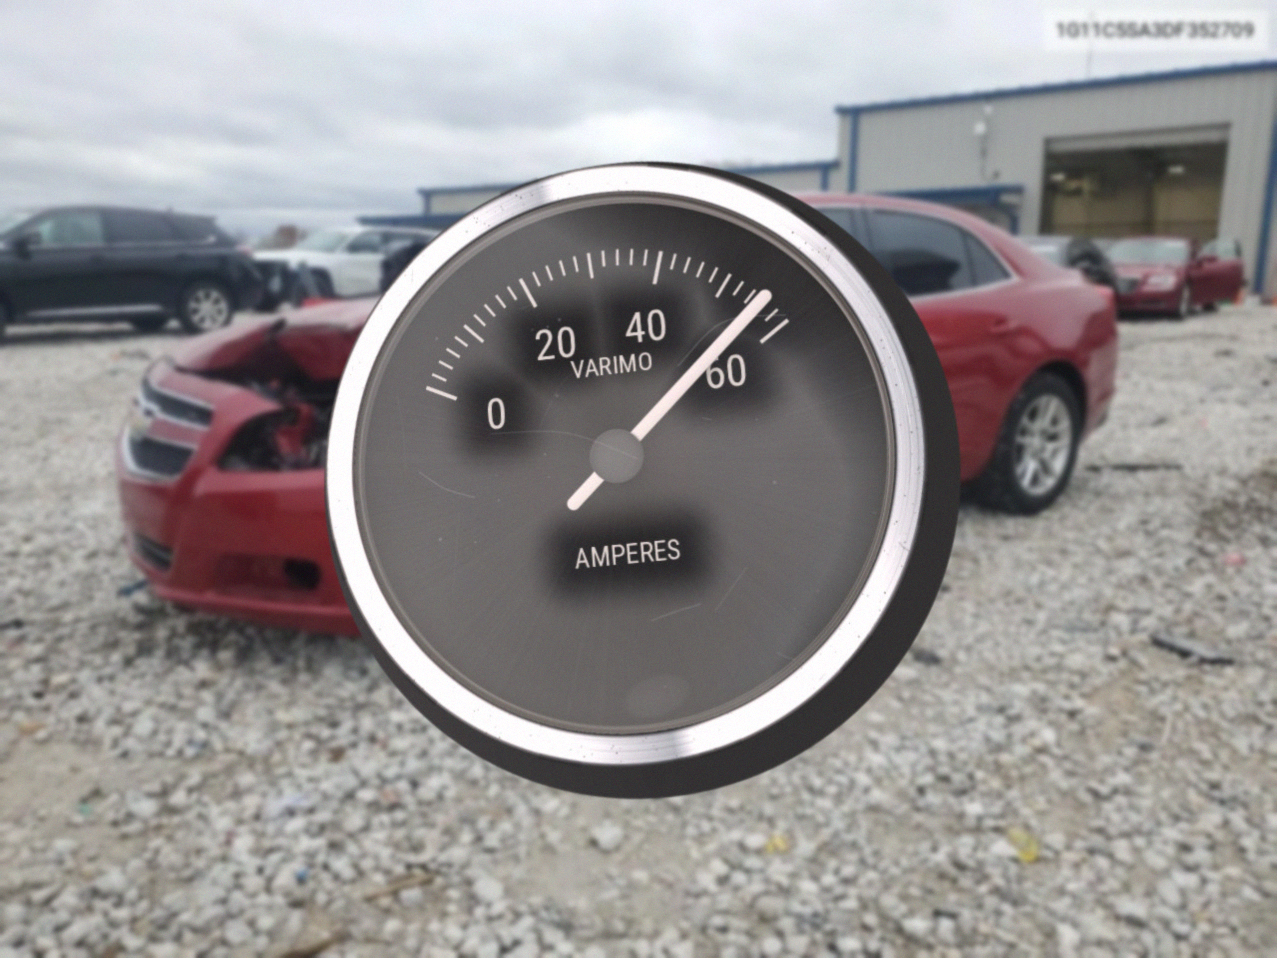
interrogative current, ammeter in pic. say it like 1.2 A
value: 56 A
